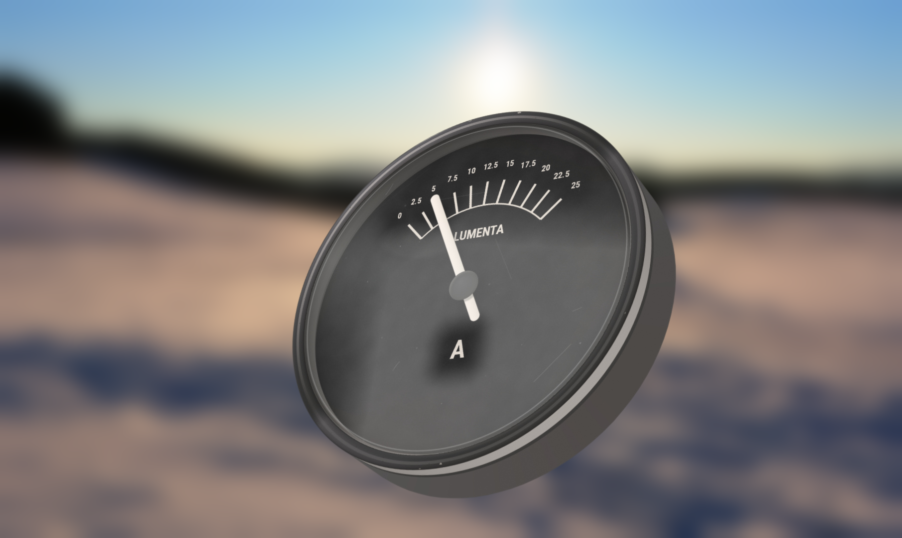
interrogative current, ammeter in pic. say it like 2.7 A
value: 5 A
